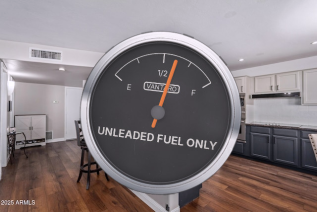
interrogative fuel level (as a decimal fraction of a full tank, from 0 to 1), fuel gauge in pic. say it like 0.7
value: 0.625
